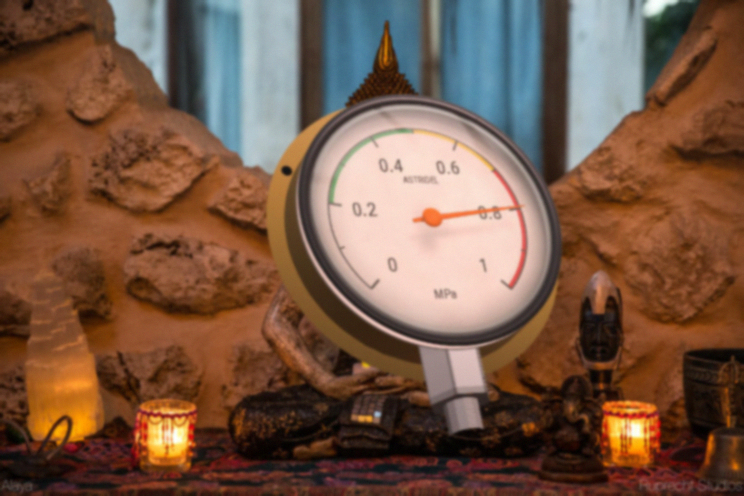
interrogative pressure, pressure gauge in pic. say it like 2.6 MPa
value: 0.8 MPa
